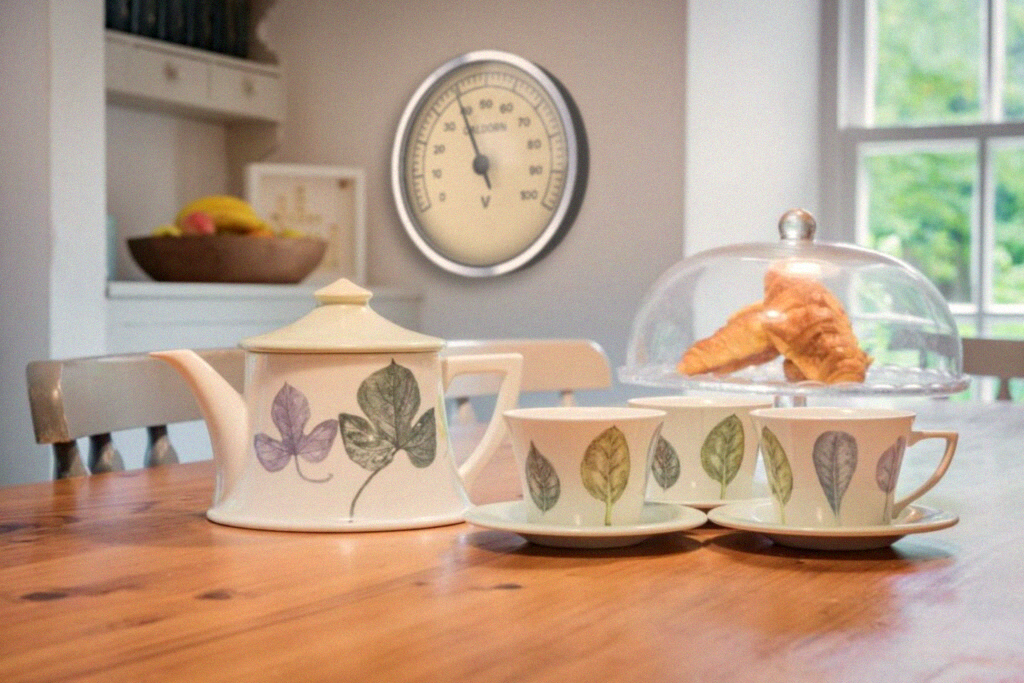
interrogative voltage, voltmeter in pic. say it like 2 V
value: 40 V
